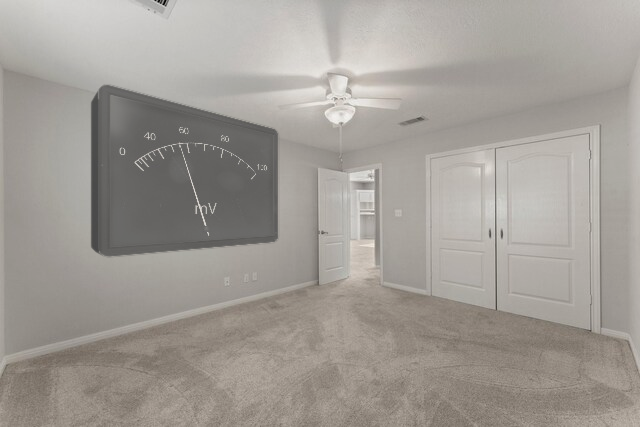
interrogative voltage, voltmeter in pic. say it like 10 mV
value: 55 mV
